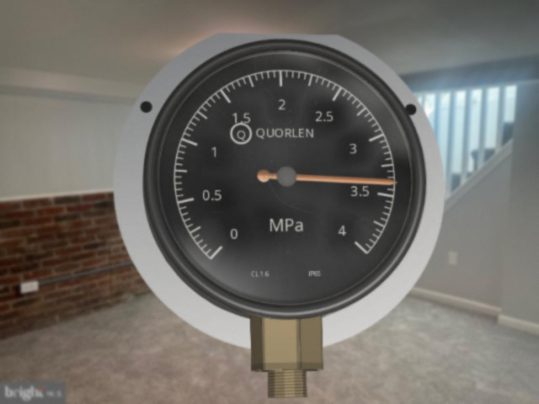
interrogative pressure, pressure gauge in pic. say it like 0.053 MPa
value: 3.4 MPa
